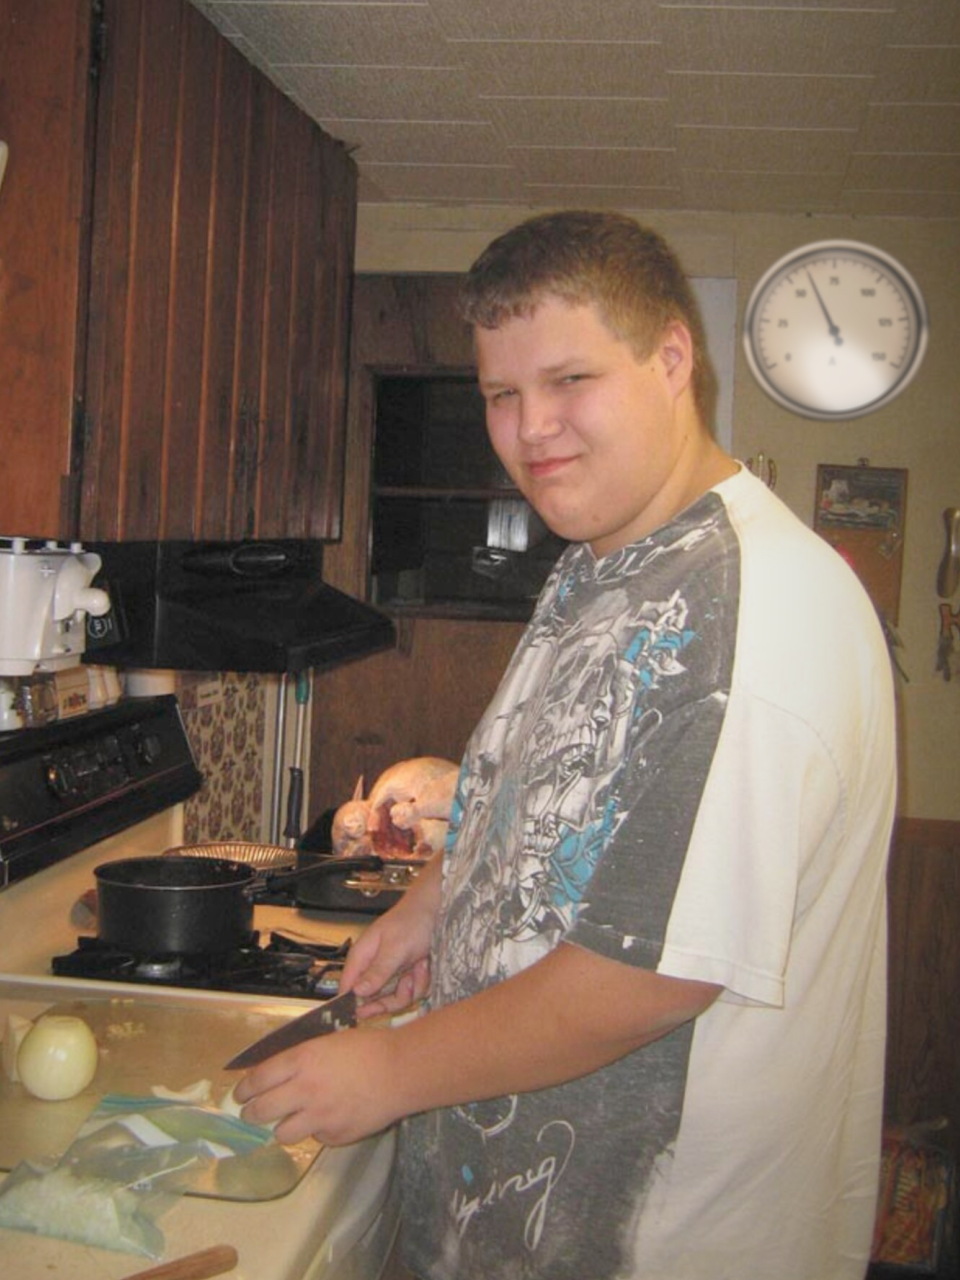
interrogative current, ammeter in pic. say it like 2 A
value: 60 A
